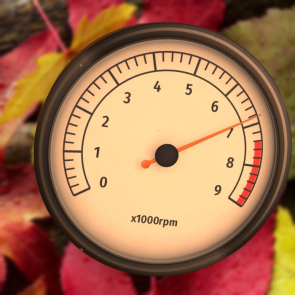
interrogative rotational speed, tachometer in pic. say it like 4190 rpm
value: 6800 rpm
